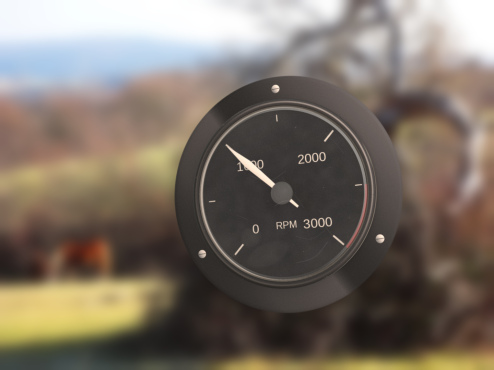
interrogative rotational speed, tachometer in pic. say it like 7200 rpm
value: 1000 rpm
